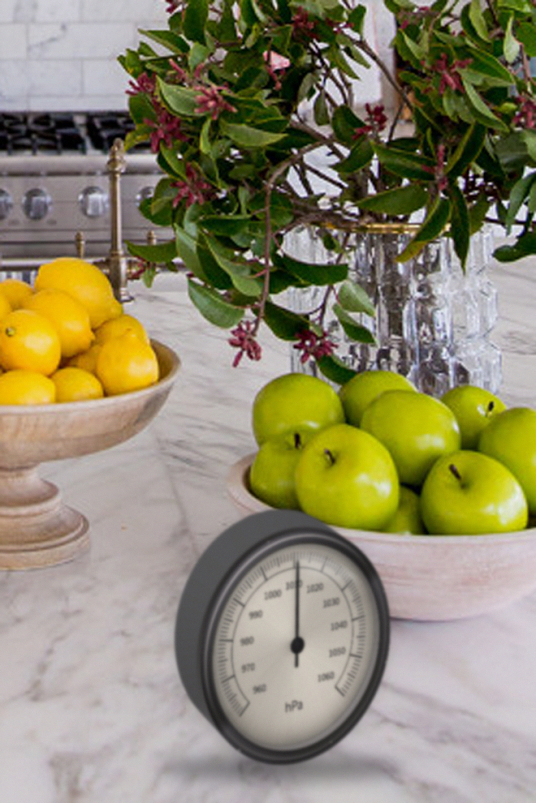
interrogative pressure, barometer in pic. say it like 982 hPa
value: 1010 hPa
